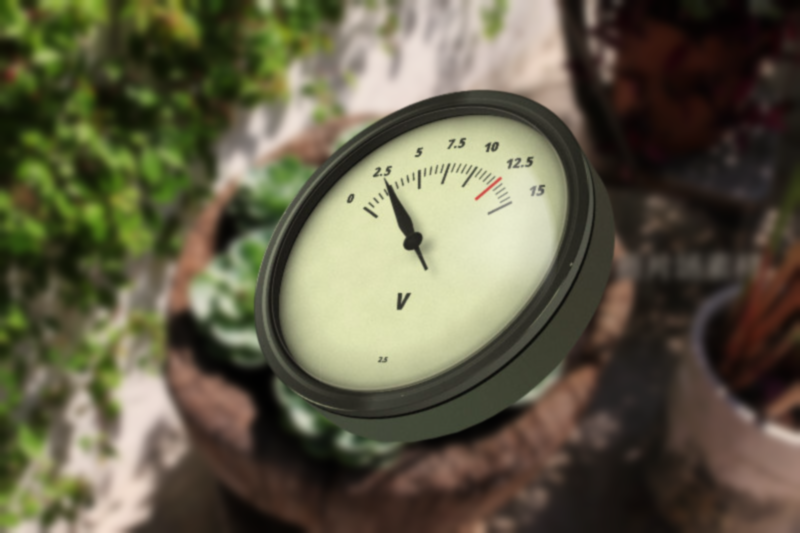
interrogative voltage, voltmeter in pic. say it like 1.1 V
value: 2.5 V
